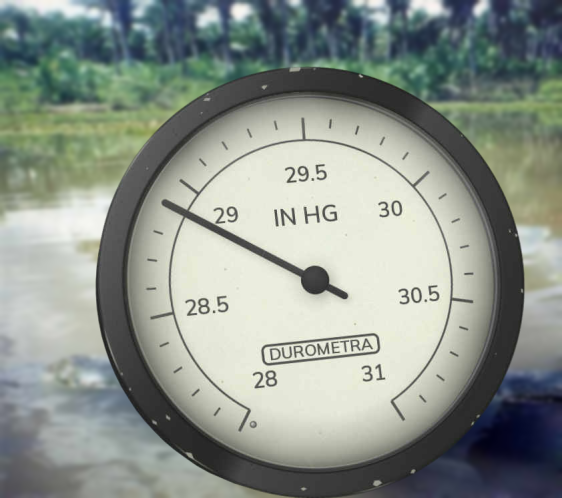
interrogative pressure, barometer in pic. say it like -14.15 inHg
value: 28.9 inHg
